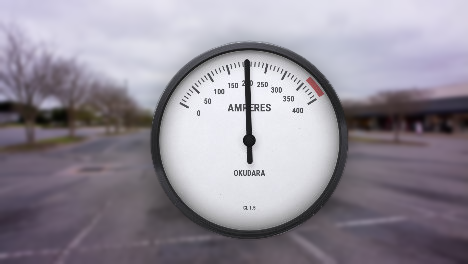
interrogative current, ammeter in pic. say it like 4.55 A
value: 200 A
